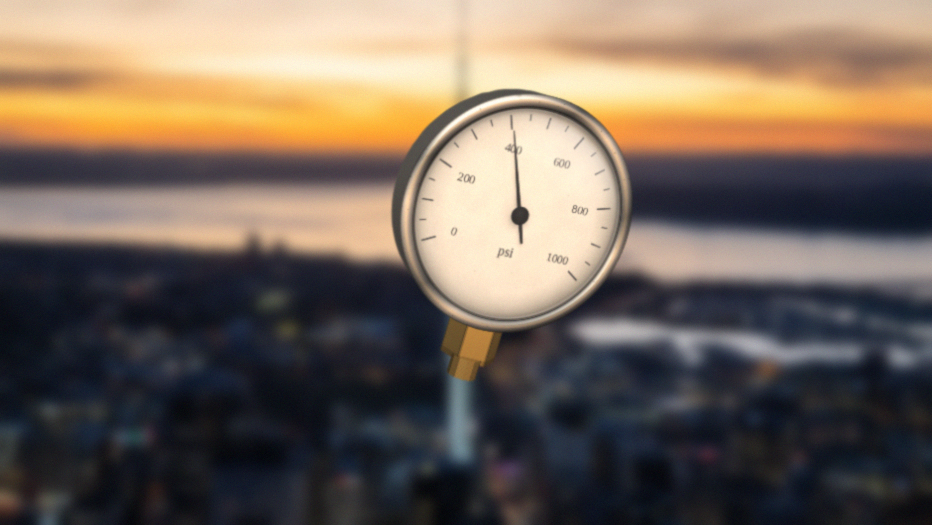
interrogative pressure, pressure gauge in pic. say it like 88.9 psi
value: 400 psi
